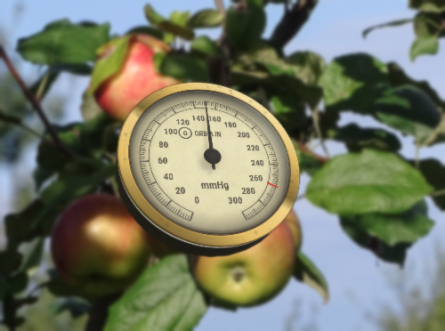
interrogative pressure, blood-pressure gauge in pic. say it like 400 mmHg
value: 150 mmHg
